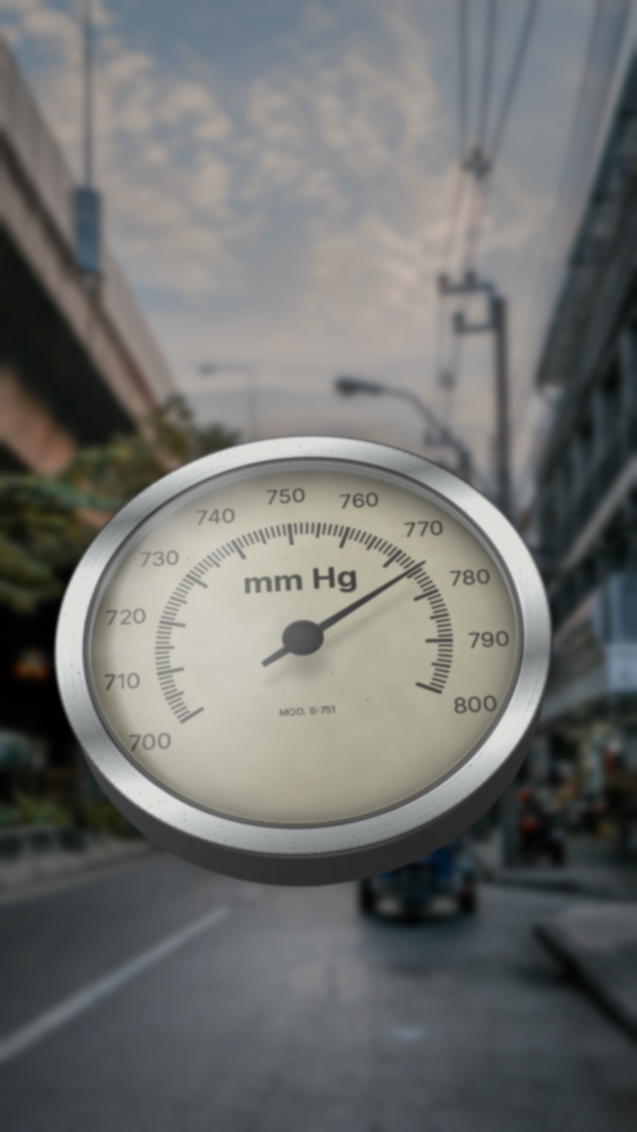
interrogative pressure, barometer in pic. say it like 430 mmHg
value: 775 mmHg
